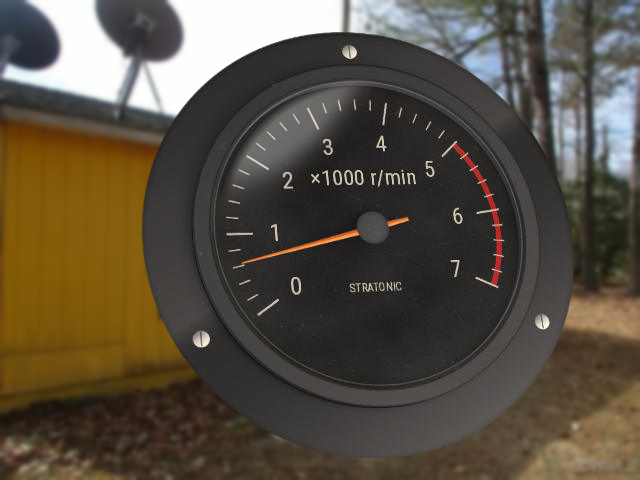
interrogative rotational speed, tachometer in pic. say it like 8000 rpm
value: 600 rpm
